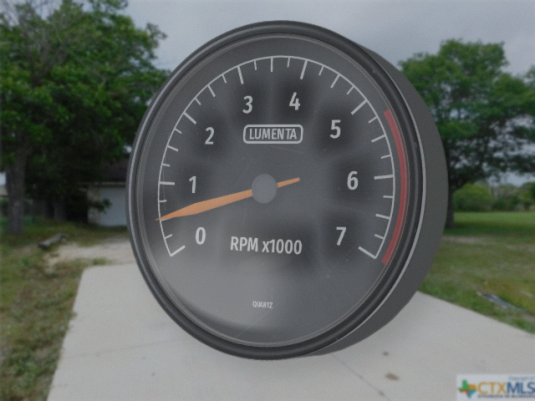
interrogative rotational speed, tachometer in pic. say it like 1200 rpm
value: 500 rpm
